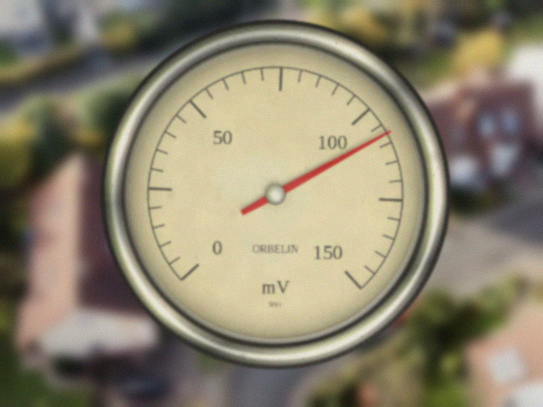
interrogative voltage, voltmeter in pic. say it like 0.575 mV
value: 107.5 mV
